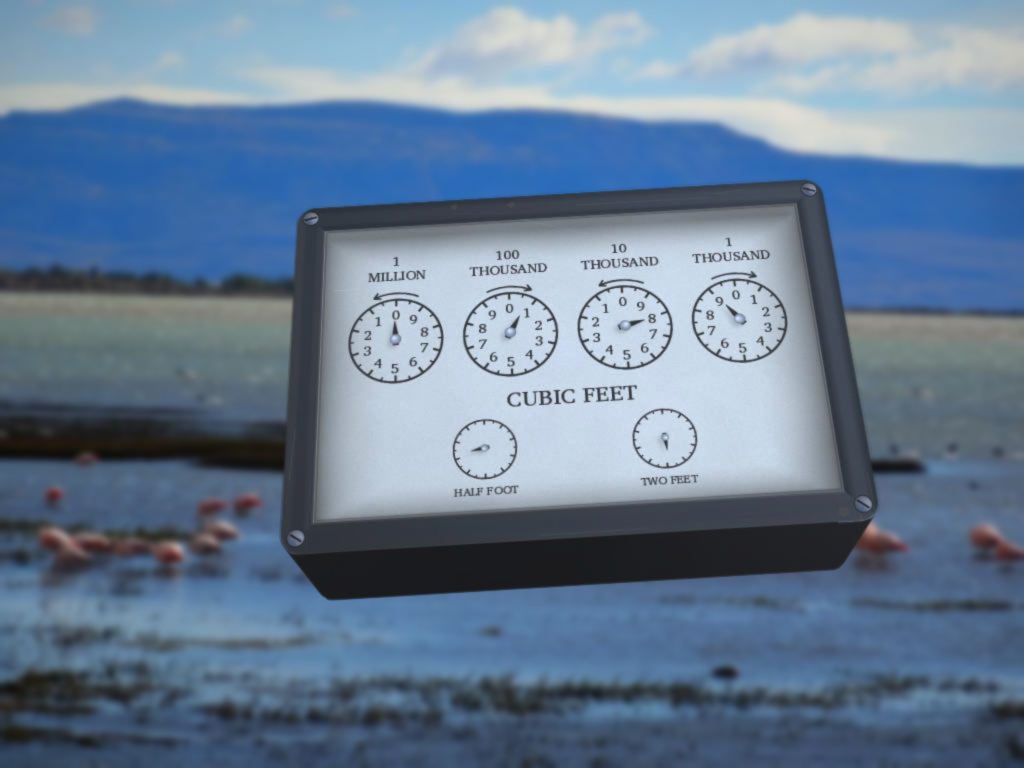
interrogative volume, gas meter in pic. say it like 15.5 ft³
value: 7900 ft³
